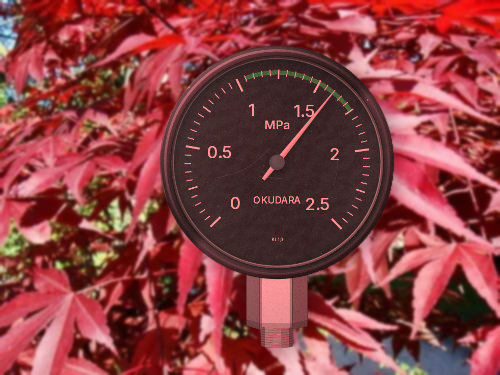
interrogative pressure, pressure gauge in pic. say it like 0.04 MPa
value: 1.6 MPa
